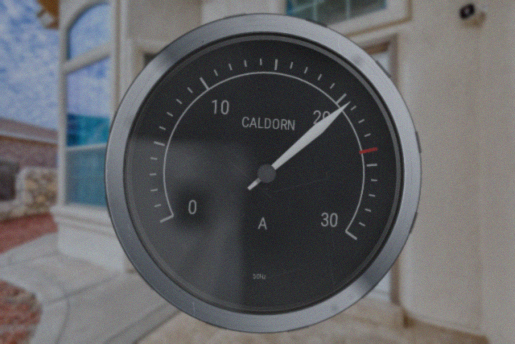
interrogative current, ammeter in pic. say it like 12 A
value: 20.5 A
